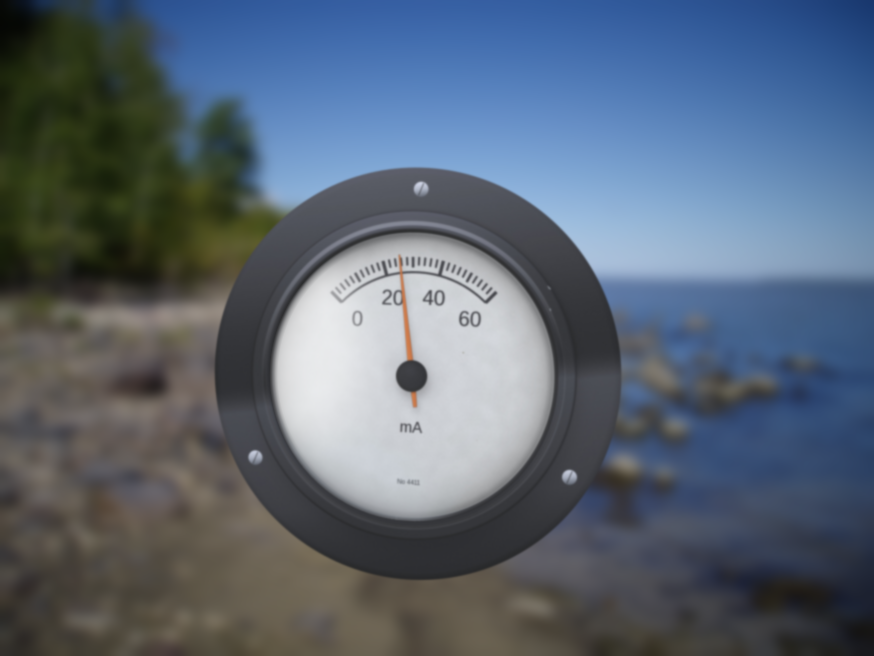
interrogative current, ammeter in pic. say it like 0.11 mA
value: 26 mA
